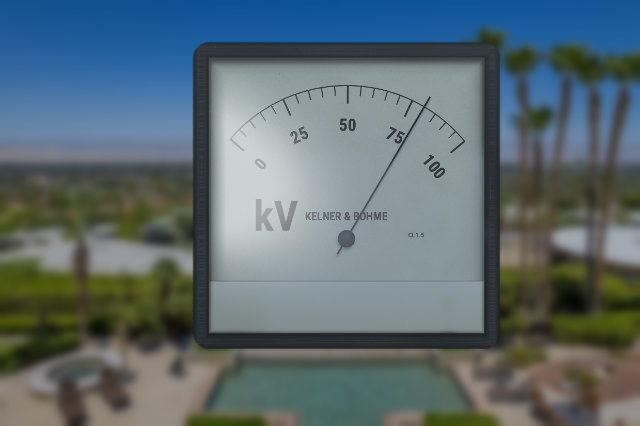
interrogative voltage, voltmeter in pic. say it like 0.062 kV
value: 80 kV
